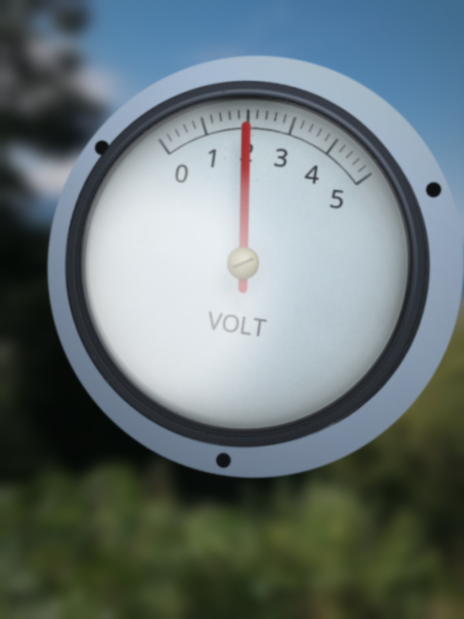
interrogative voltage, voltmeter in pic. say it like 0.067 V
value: 2 V
